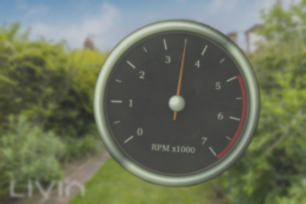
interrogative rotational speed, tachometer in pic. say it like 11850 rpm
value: 3500 rpm
